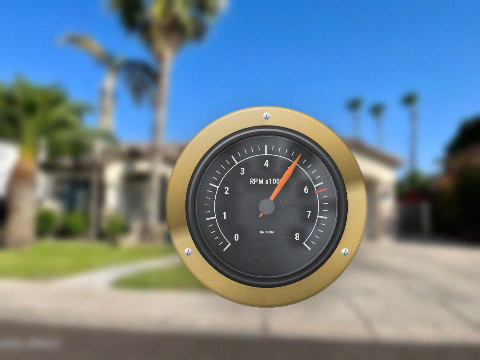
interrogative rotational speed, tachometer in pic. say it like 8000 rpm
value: 5000 rpm
